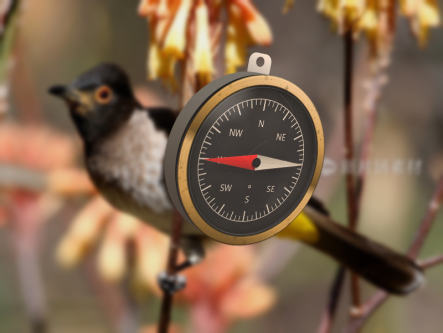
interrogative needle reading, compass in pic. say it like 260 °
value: 270 °
